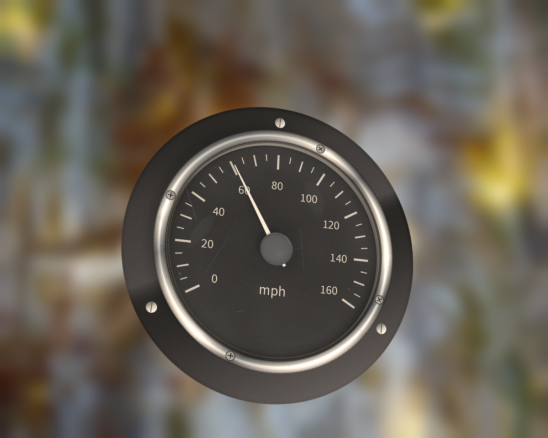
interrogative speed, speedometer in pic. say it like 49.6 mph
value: 60 mph
